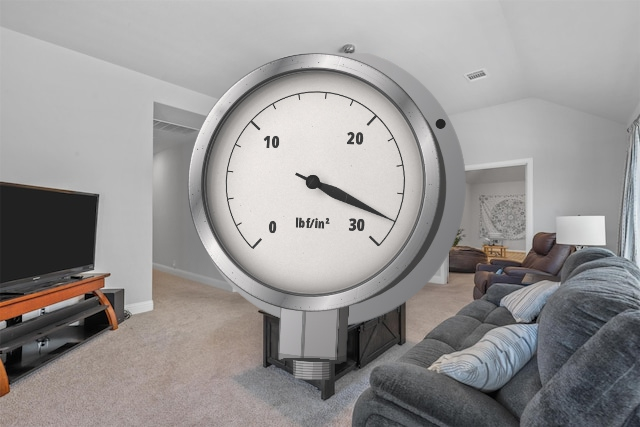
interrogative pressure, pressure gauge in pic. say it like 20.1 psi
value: 28 psi
